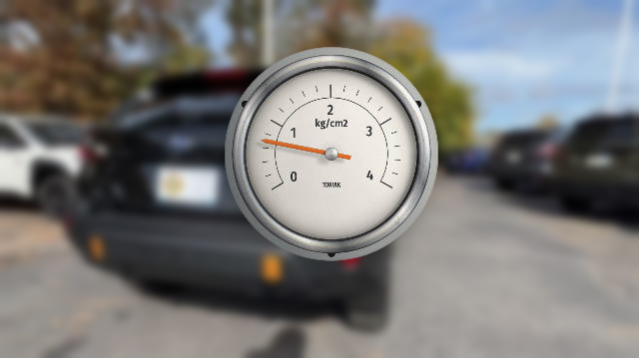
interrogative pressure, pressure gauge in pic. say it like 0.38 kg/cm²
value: 0.7 kg/cm²
